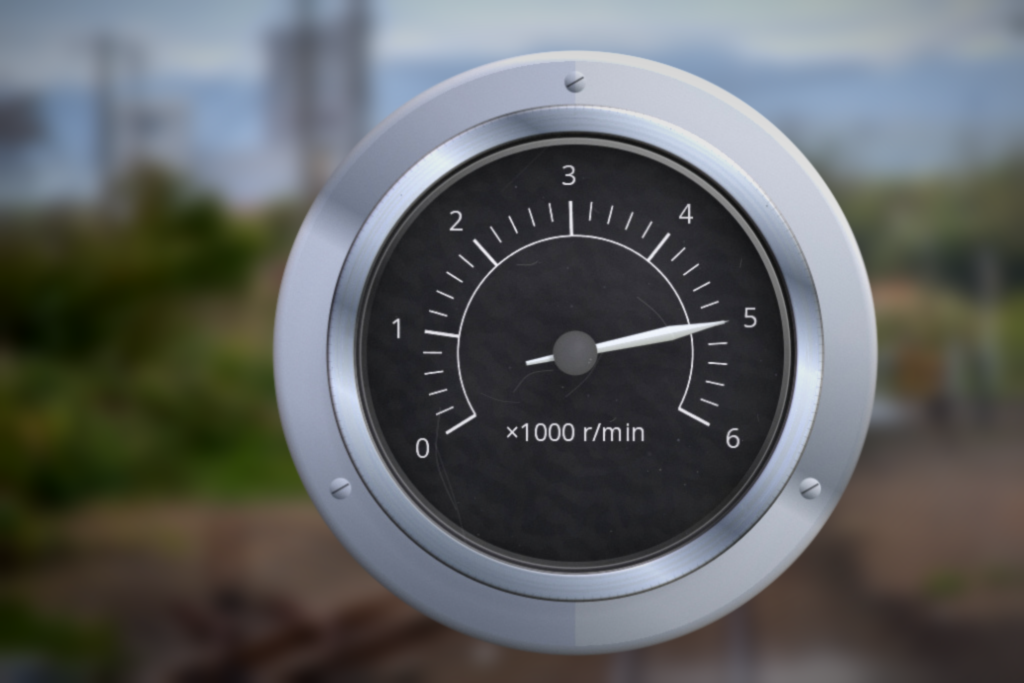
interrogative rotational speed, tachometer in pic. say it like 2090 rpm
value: 5000 rpm
